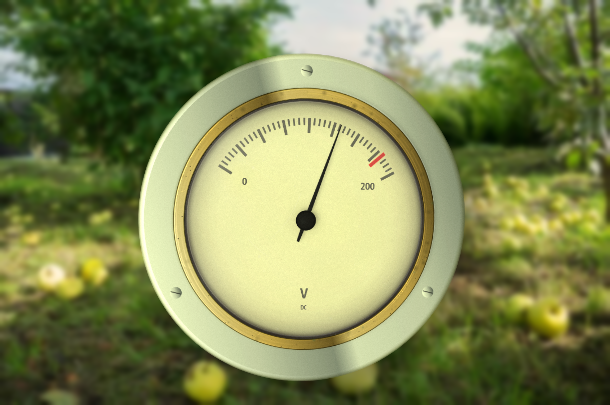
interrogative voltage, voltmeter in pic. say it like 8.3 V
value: 130 V
